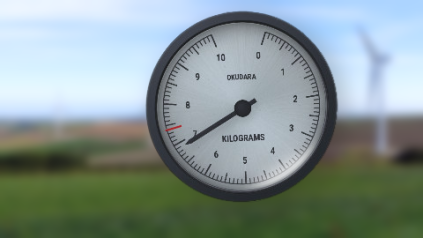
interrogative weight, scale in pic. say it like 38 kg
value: 6.9 kg
